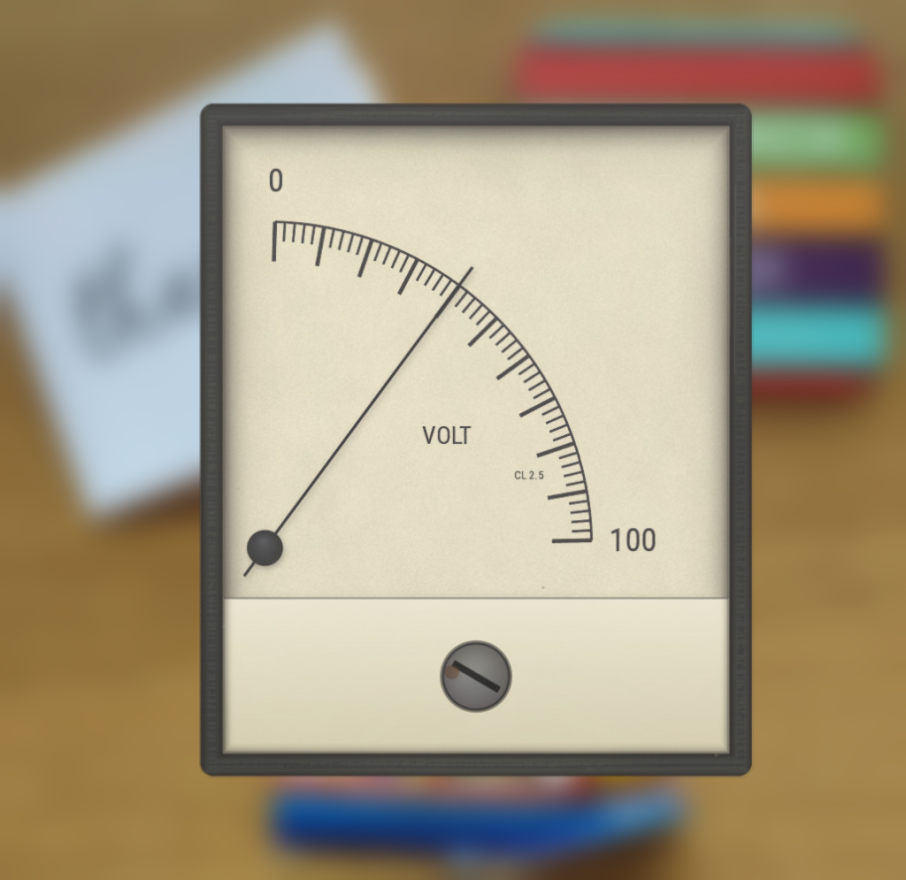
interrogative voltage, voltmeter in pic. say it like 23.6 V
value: 40 V
